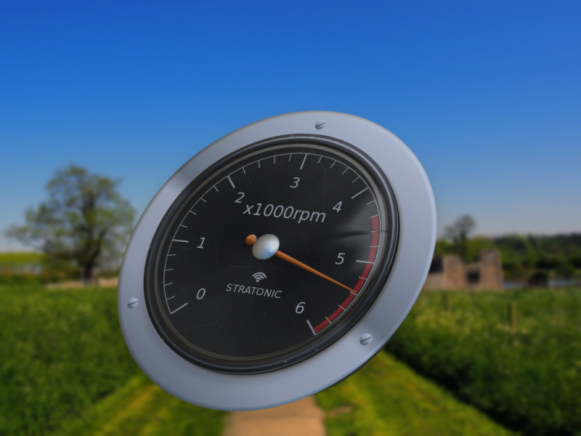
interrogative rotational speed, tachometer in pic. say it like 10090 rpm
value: 5400 rpm
